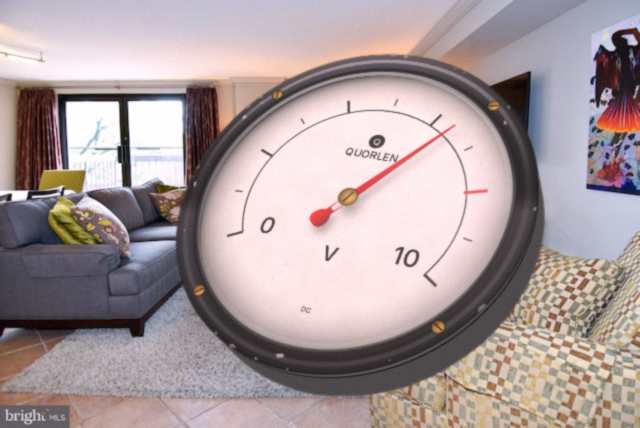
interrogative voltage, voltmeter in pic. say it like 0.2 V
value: 6.5 V
